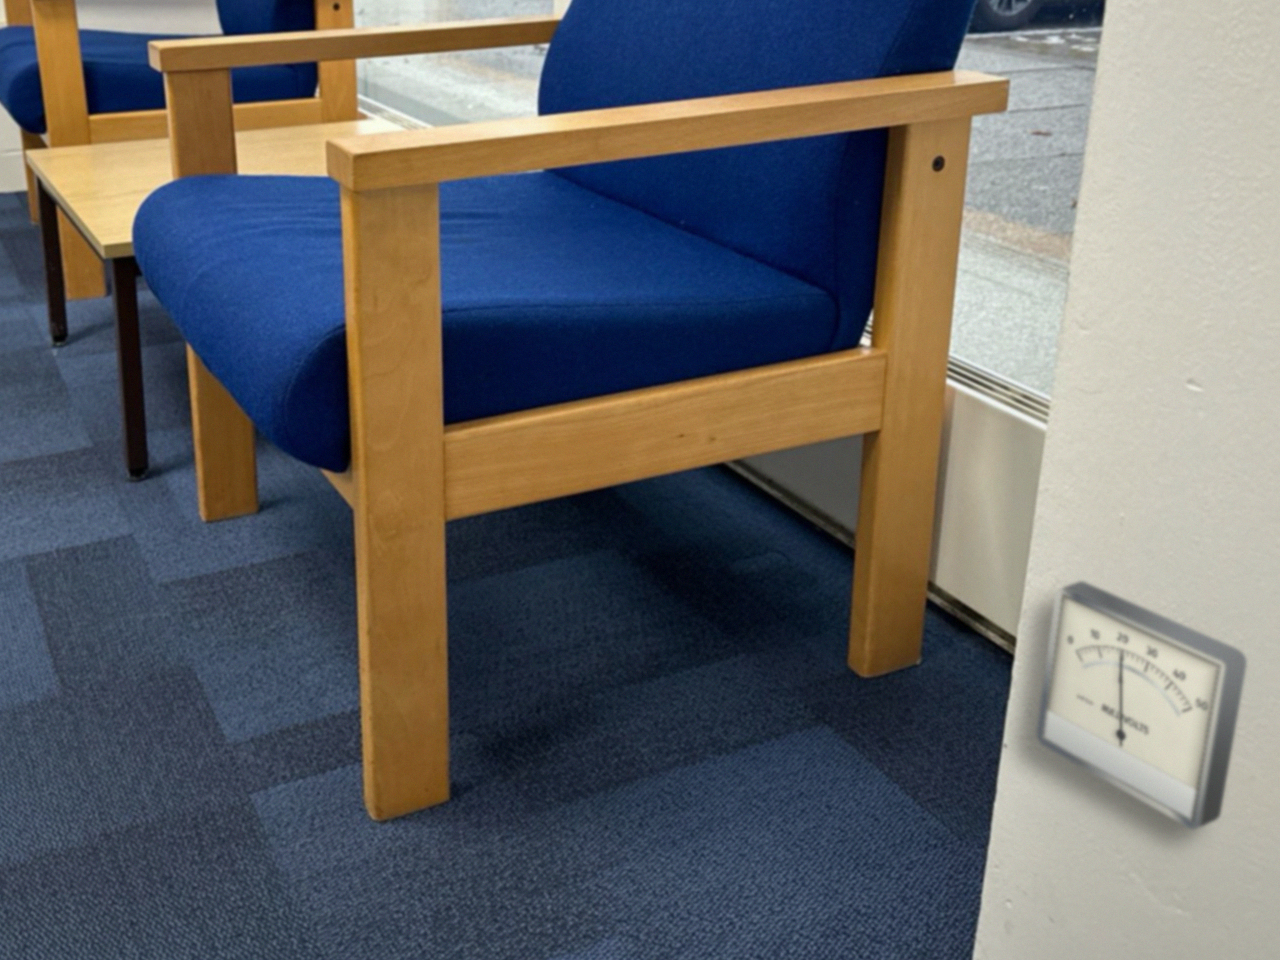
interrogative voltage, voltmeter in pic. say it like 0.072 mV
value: 20 mV
